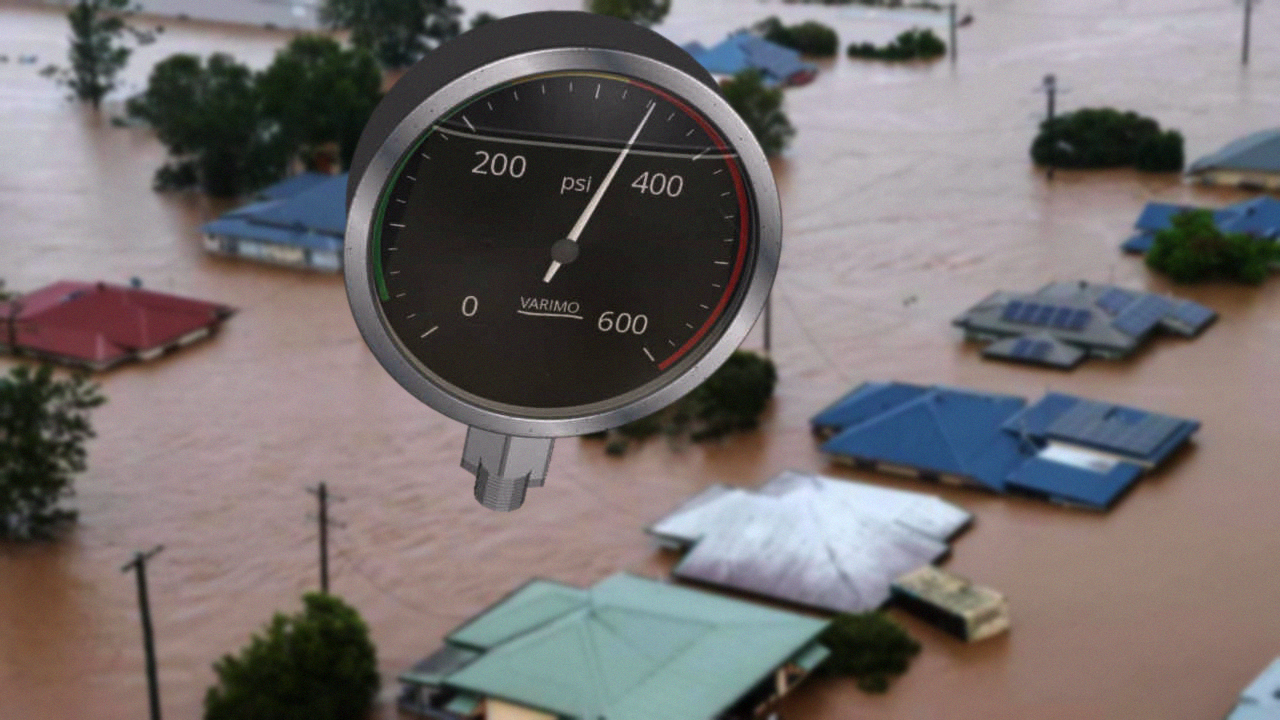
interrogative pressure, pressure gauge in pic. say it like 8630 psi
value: 340 psi
